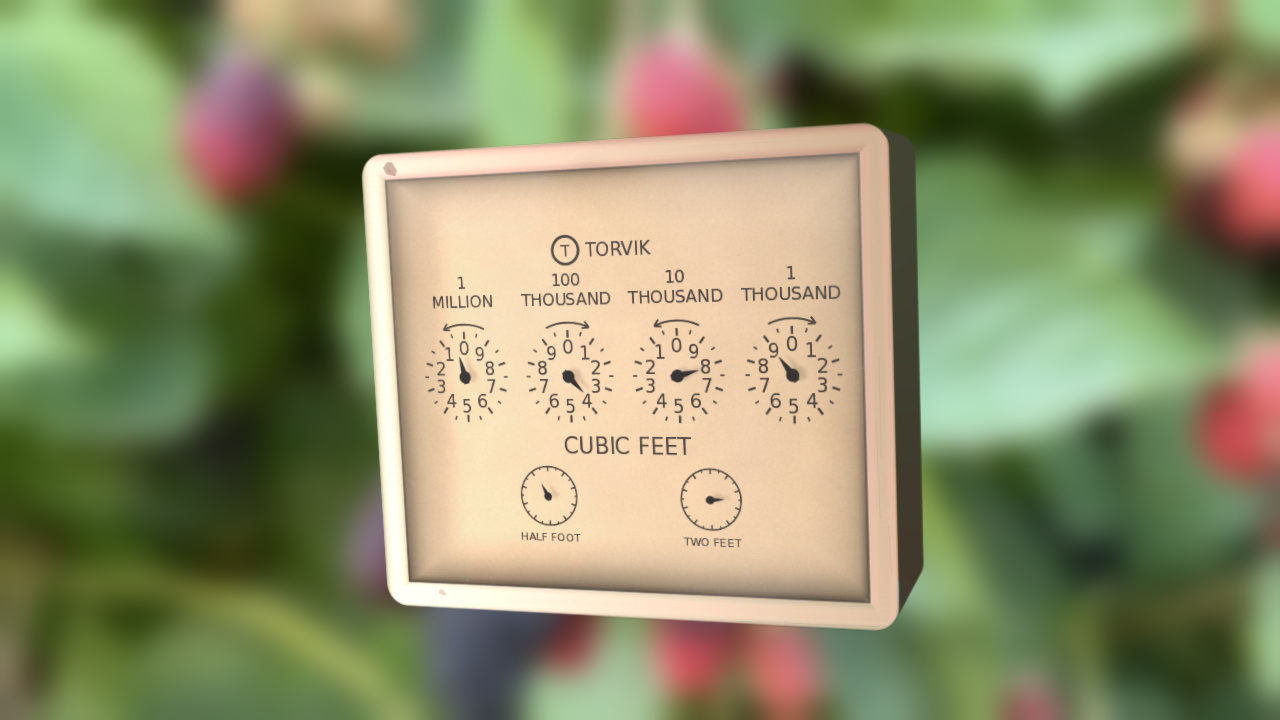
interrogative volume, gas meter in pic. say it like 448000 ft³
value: 37900 ft³
